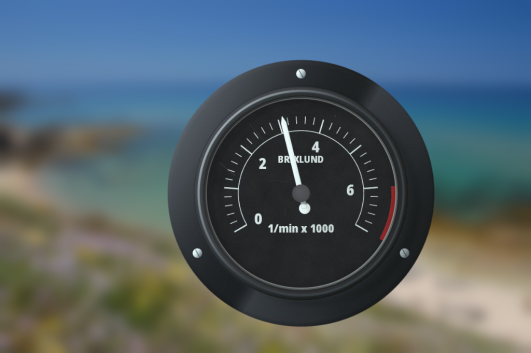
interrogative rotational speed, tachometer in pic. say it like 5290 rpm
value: 3100 rpm
